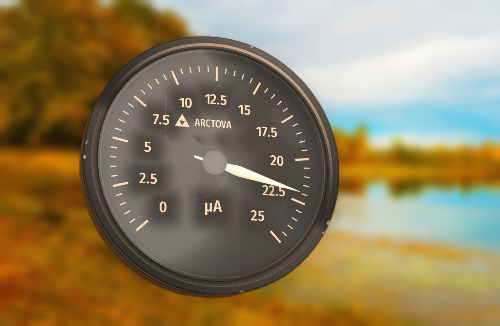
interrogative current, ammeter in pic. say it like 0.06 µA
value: 22 µA
